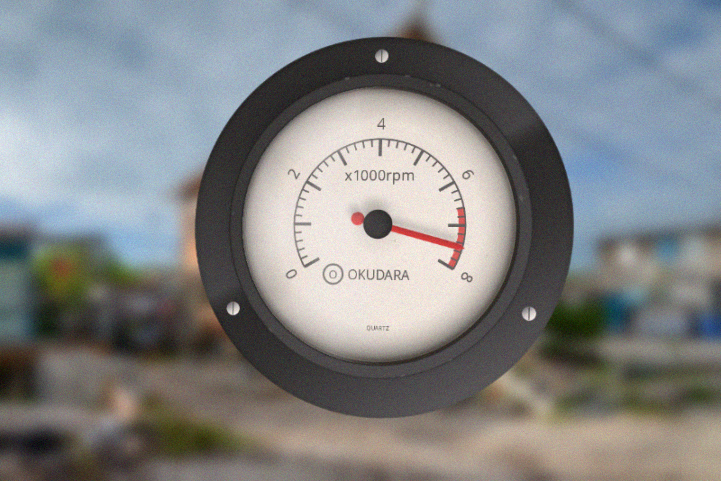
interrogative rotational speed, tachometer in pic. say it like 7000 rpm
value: 7500 rpm
